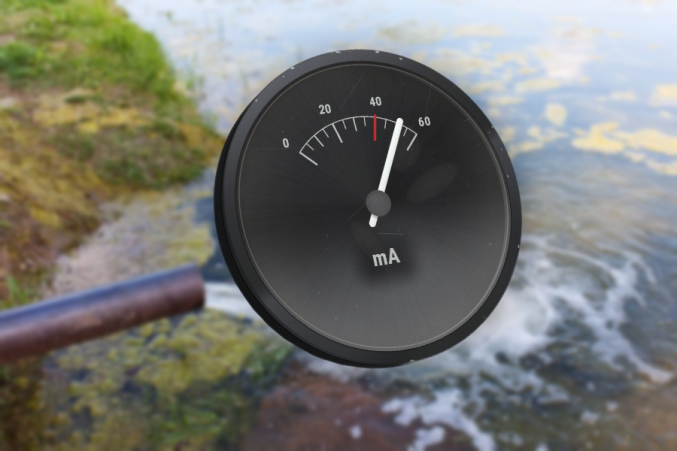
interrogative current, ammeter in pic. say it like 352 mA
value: 50 mA
